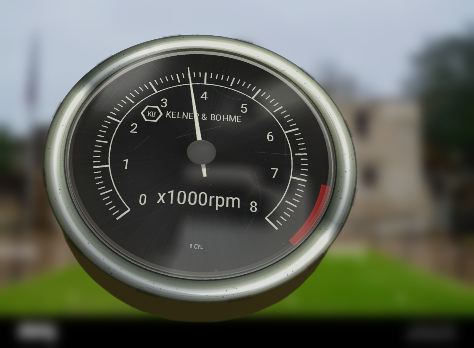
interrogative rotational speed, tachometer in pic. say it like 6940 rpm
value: 3700 rpm
